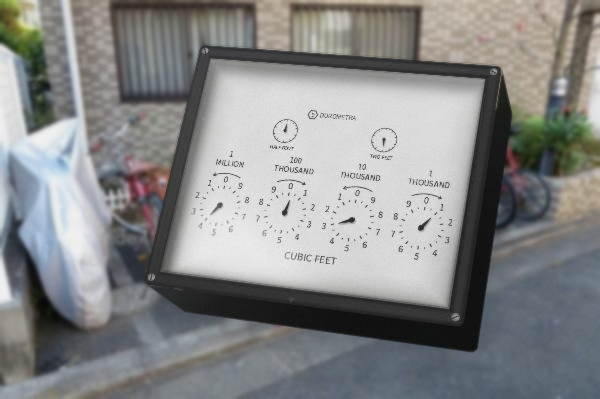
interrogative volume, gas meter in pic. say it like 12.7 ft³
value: 403100 ft³
